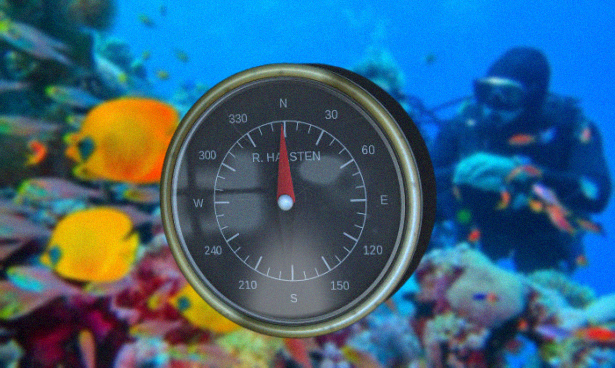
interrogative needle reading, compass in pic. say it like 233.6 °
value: 0 °
